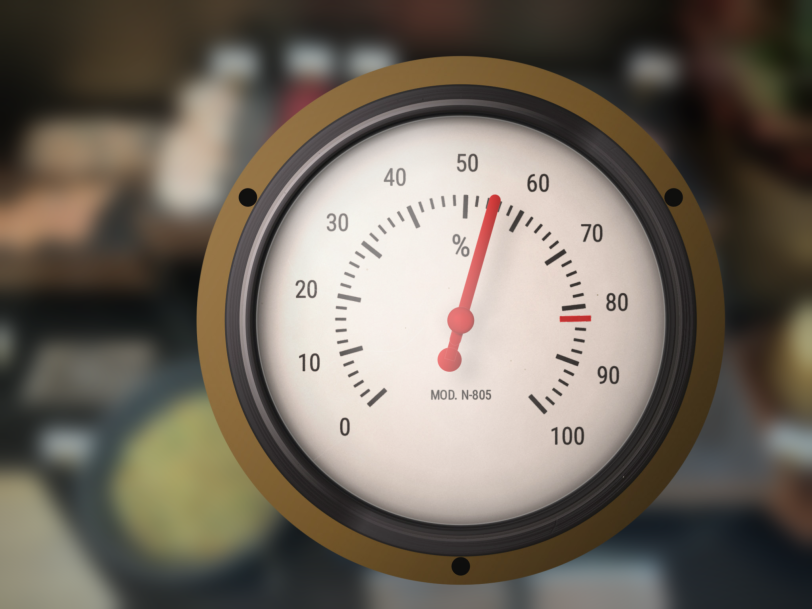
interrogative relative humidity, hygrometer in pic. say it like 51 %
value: 55 %
